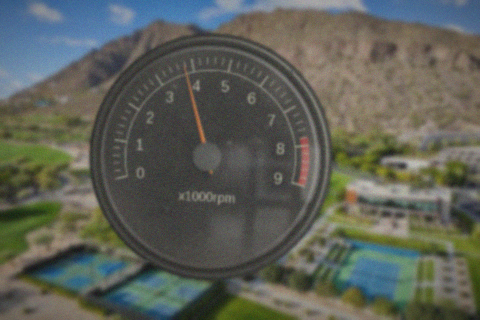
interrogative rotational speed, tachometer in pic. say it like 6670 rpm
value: 3800 rpm
